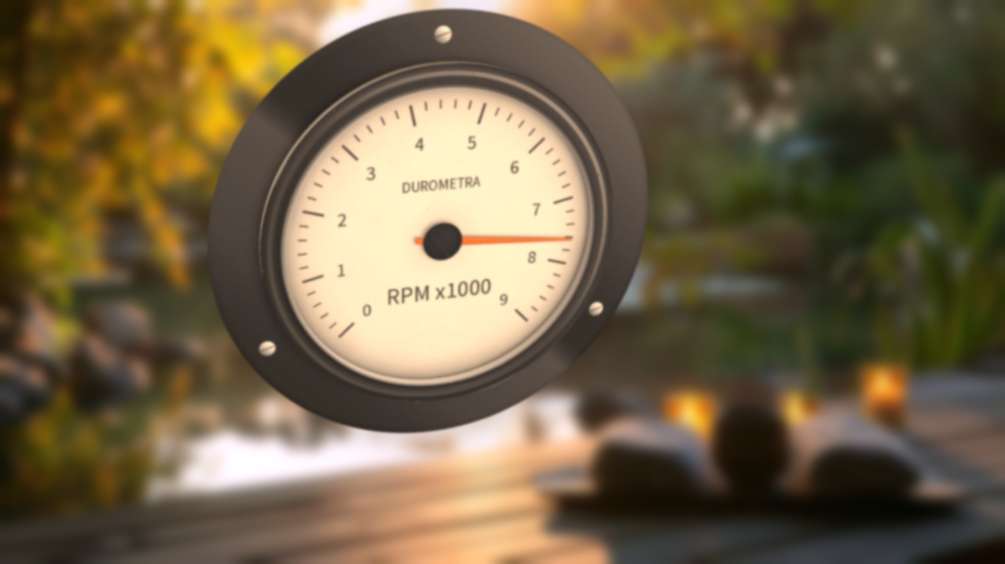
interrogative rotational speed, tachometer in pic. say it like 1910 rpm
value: 7600 rpm
